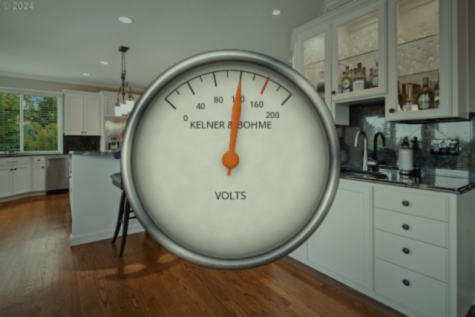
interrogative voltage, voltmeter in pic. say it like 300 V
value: 120 V
